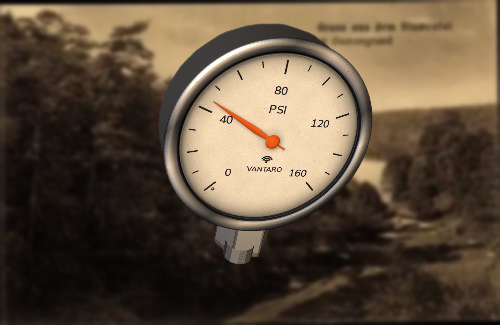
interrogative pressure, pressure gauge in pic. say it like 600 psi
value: 45 psi
